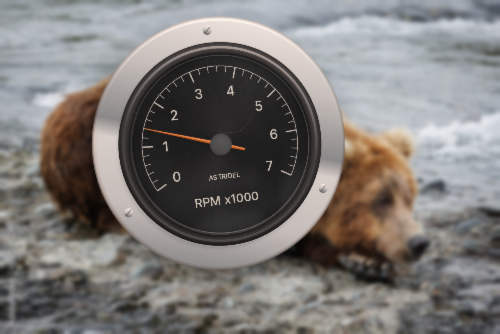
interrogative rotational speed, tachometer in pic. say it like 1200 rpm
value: 1400 rpm
